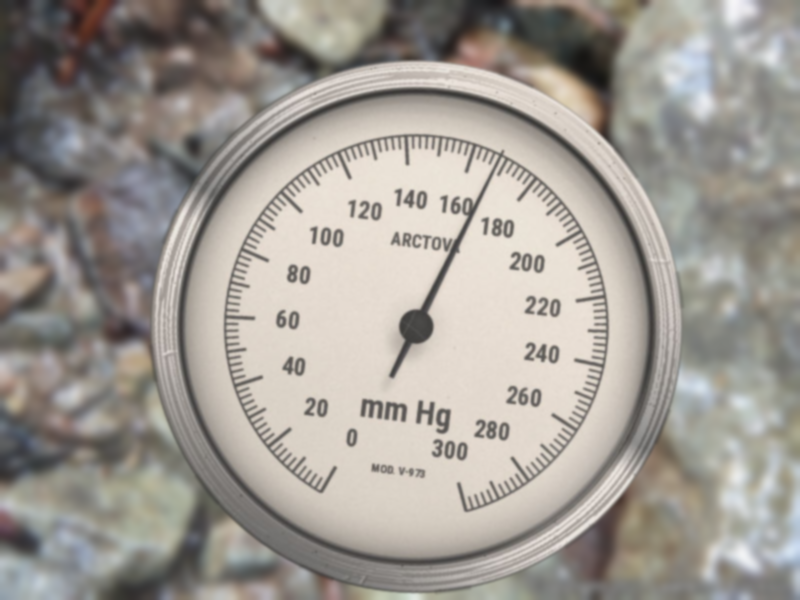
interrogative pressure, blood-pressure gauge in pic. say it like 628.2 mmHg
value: 168 mmHg
